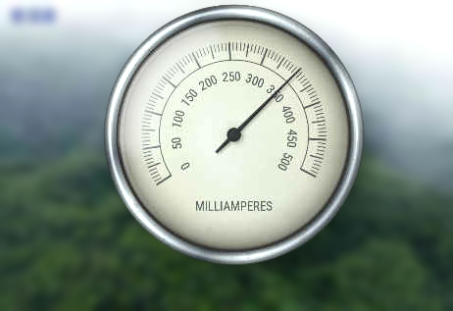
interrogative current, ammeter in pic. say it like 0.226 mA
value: 350 mA
